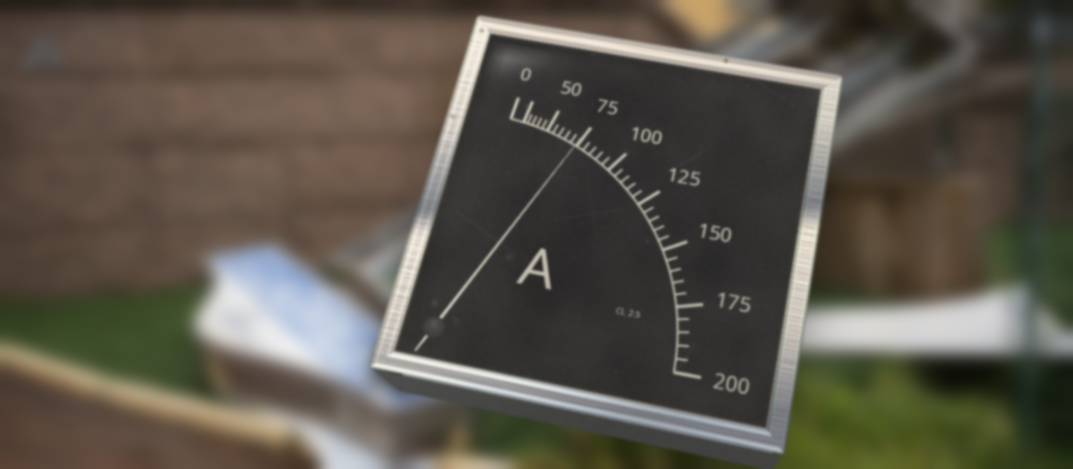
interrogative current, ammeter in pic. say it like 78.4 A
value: 75 A
